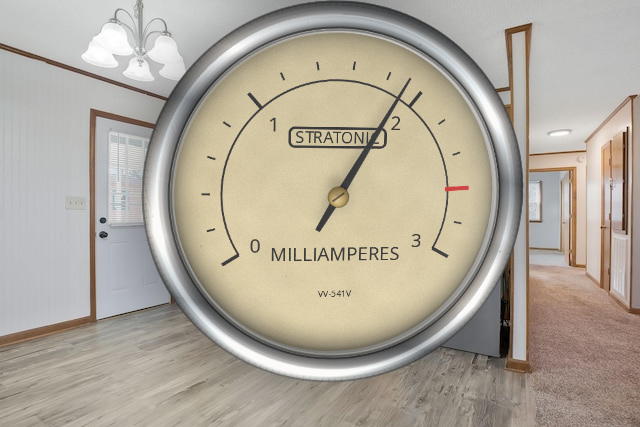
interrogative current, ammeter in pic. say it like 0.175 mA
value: 1.9 mA
